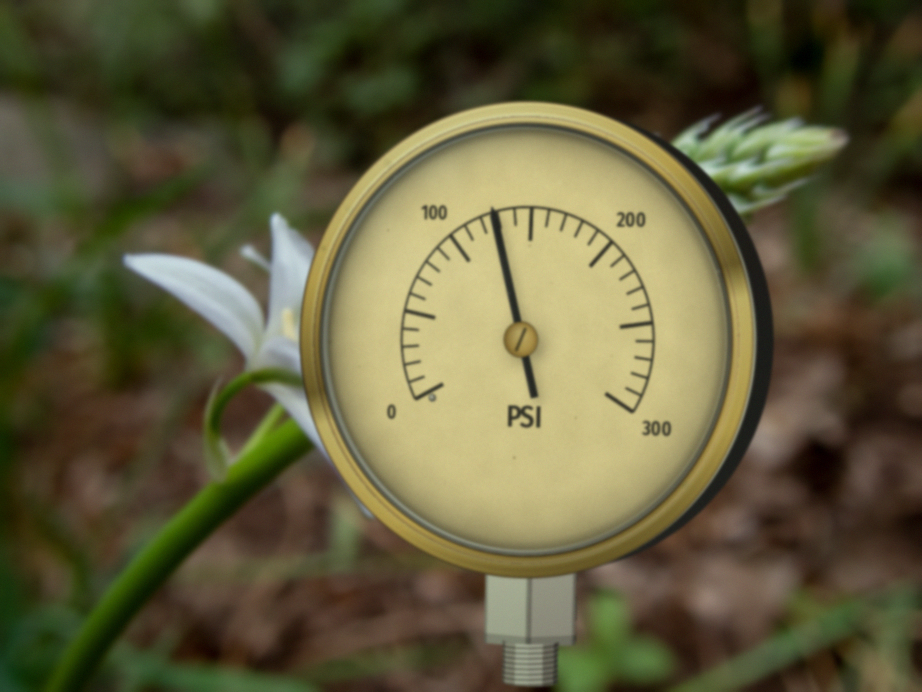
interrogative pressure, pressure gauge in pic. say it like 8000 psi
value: 130 psi
